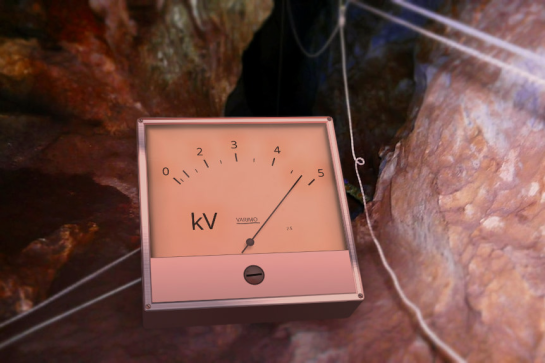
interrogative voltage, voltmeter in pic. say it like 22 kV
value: 4.75 kV
